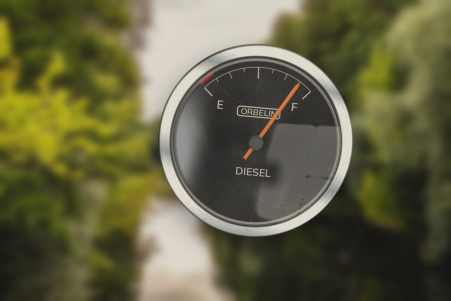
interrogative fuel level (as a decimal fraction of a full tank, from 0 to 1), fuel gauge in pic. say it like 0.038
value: 0.875
